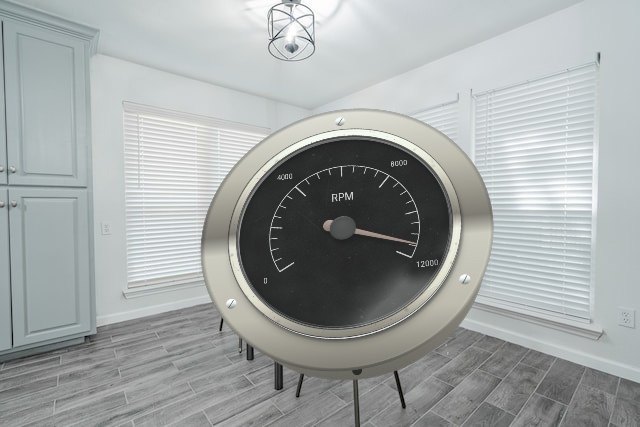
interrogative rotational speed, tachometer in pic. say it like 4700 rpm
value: 11500 rpm
